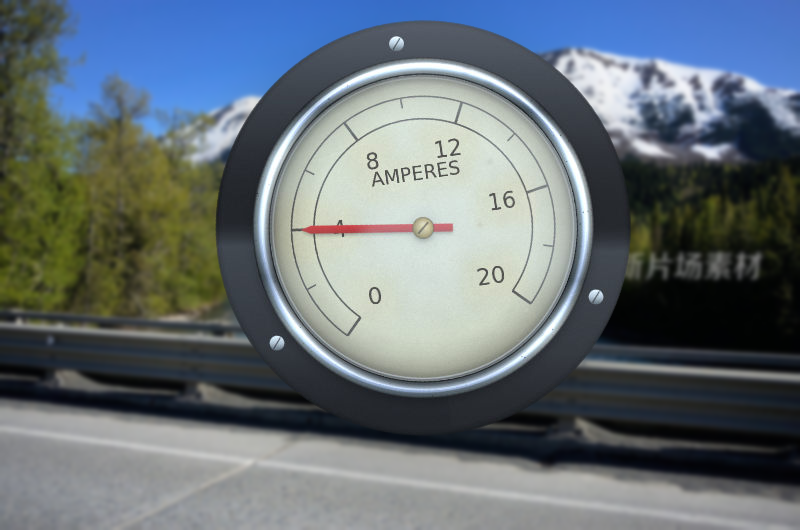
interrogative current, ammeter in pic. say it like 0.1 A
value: 4 A
